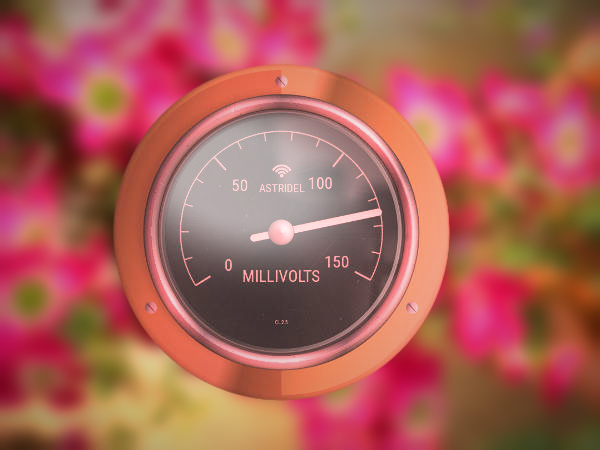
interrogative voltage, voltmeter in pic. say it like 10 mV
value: 125 mV
